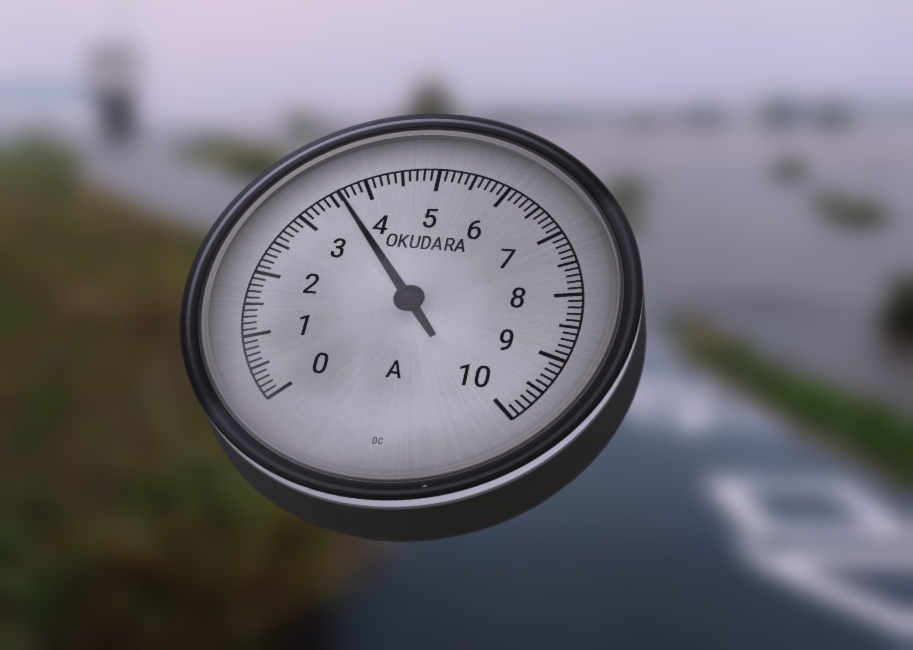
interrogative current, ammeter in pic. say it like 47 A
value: 3.6 A
